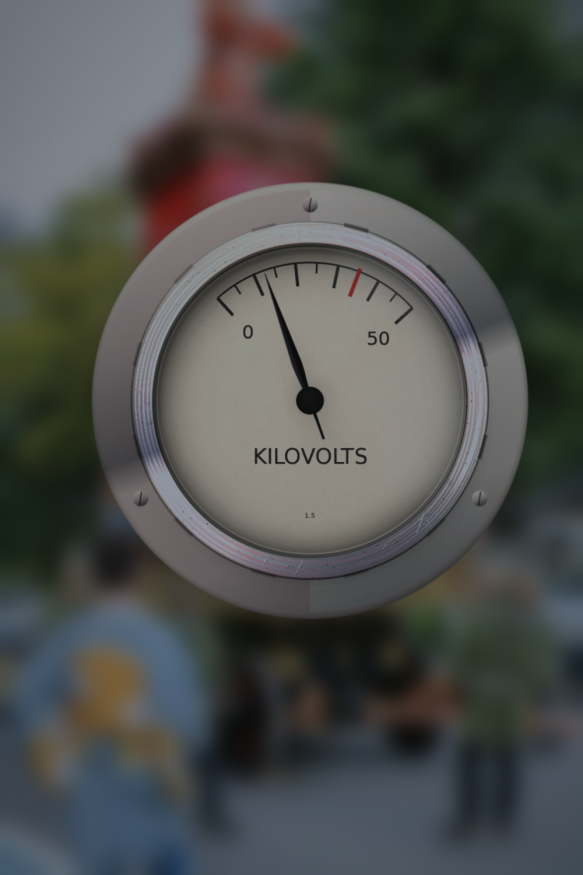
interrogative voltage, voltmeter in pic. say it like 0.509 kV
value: 12.5 kV
